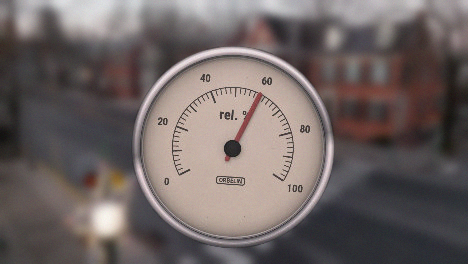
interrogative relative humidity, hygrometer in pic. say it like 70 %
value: 60 %
